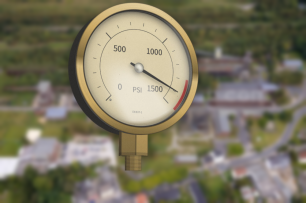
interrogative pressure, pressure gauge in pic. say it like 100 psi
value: 1400 psi
